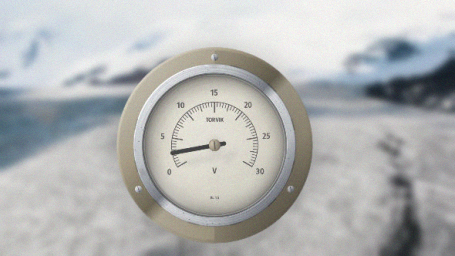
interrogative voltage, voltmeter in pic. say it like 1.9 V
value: 2.5 V
